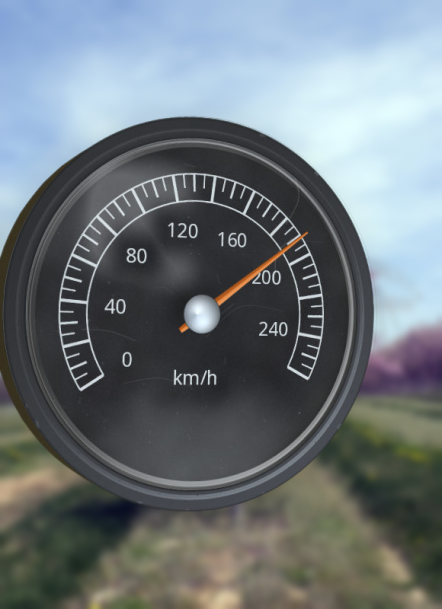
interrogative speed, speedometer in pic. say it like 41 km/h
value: 190 km/h
